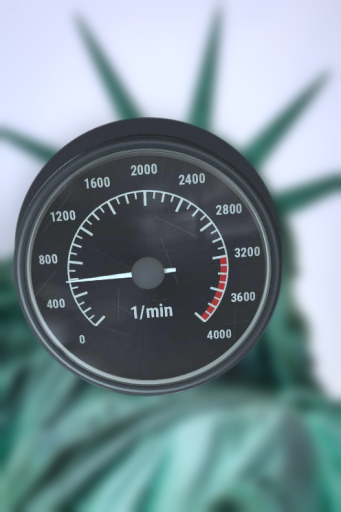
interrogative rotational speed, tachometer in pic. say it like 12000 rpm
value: 600 rpm
